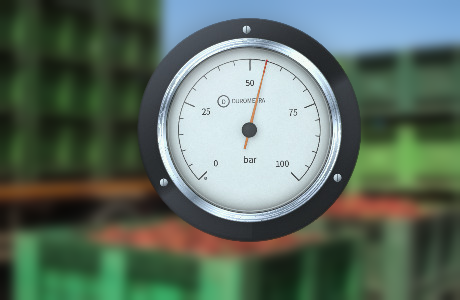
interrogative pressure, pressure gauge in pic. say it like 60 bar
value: 55 bar
